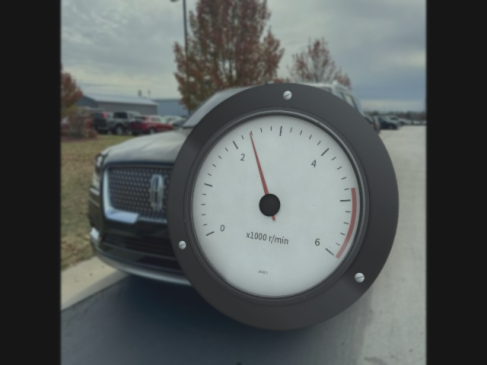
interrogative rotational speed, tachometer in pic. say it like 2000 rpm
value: 2400 rpm
